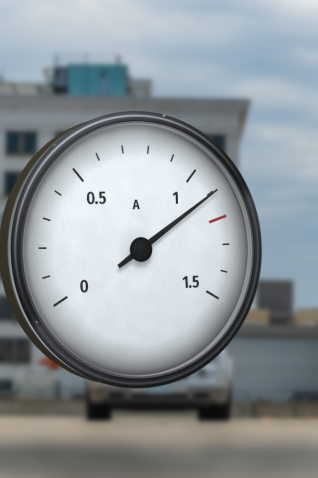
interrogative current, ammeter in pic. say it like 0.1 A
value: 1.1 A
